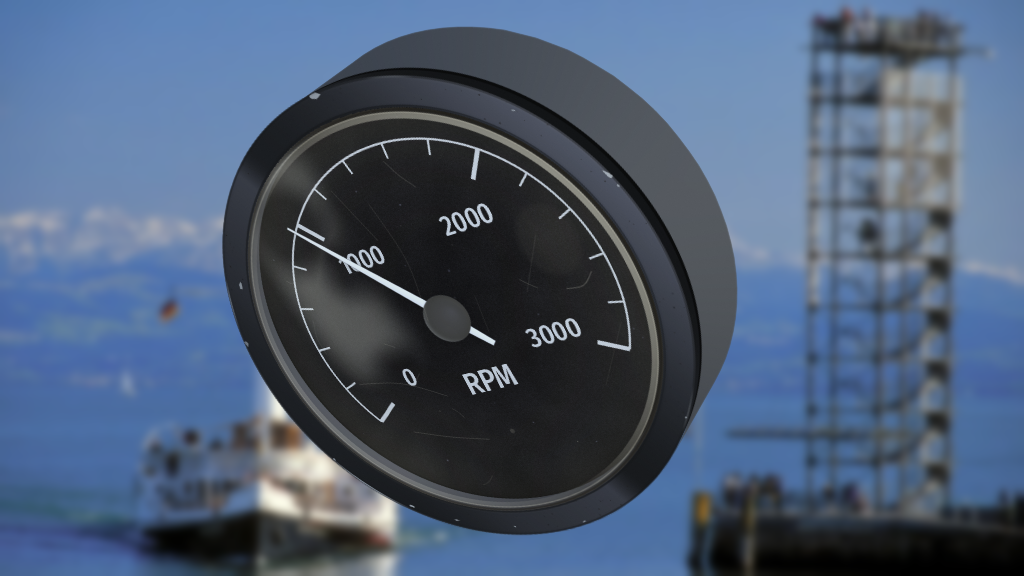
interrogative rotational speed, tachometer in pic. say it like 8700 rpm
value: 1000 rpm
